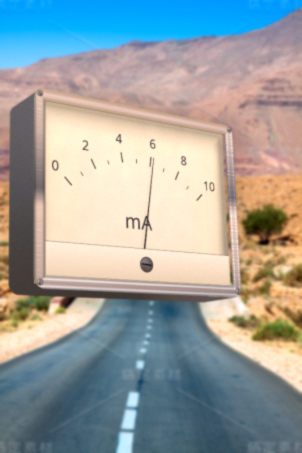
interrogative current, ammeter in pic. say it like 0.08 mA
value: 6 mA
